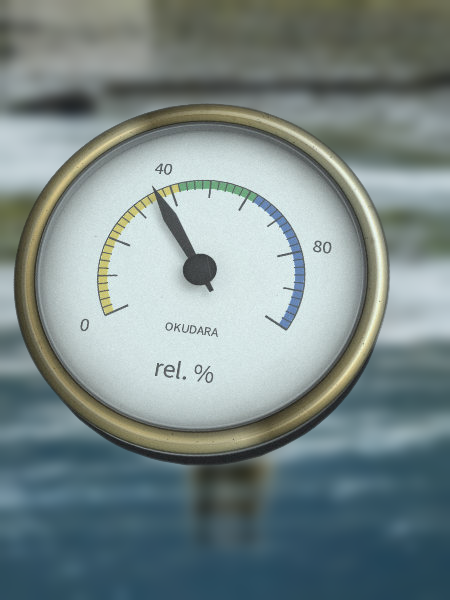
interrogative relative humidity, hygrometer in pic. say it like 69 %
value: 36 %
